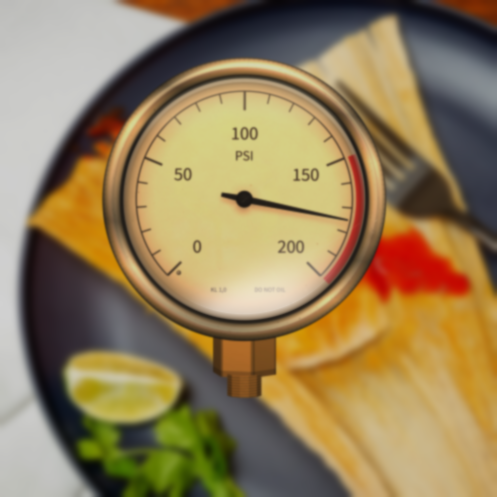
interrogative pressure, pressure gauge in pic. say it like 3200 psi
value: 175 psi
